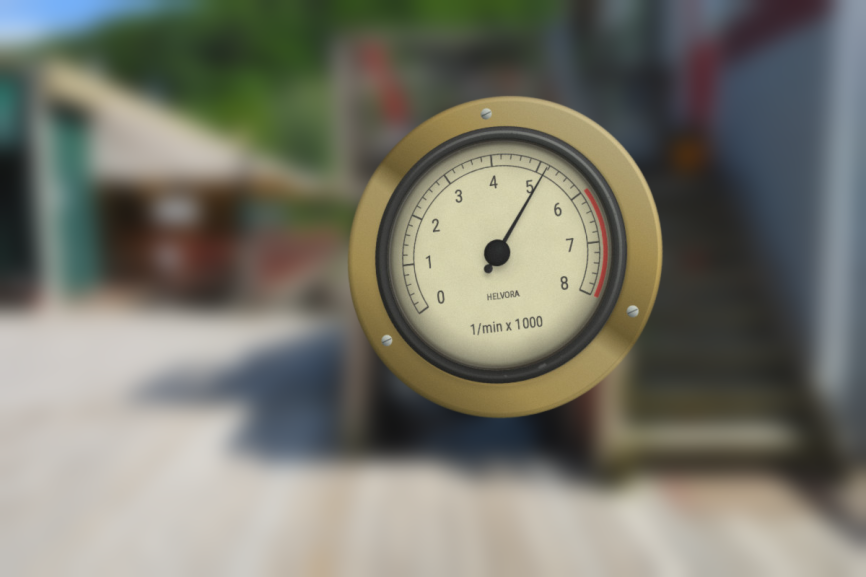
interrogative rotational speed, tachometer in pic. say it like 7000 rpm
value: 5200 rpm
